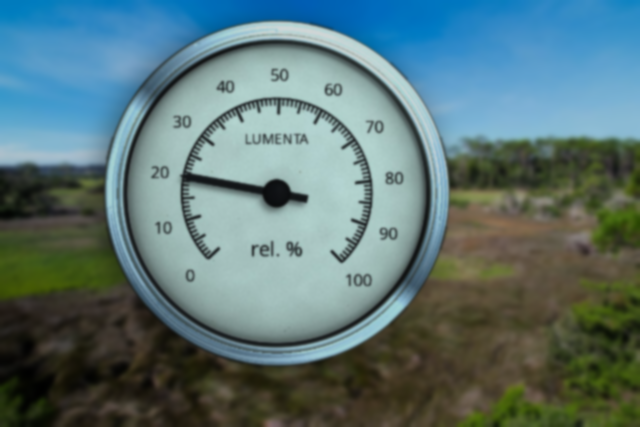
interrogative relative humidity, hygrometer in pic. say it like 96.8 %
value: 20 %
